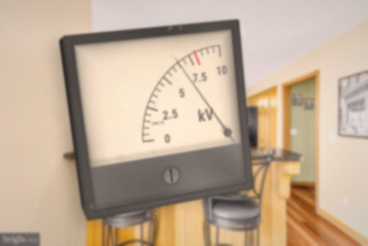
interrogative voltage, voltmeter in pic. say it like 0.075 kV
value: 6.5 kV
